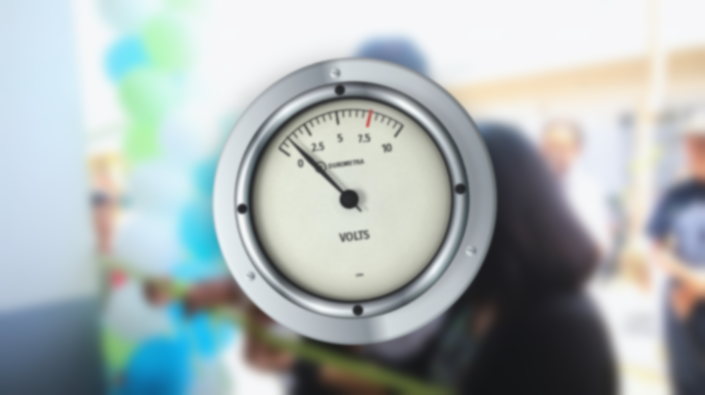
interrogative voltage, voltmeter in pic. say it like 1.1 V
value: 1 V
